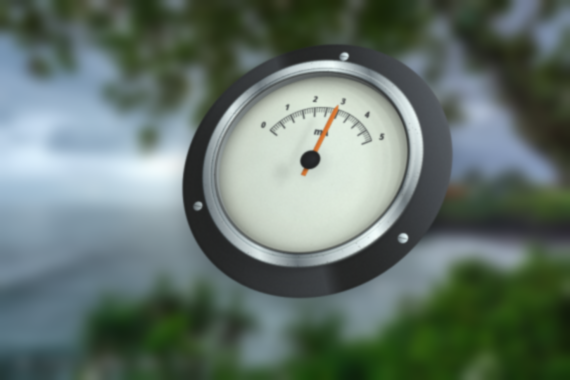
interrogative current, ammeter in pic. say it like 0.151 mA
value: 3 mA
